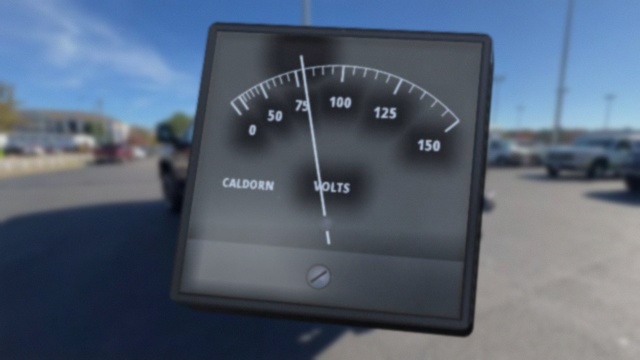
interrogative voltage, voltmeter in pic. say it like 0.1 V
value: 80 V
